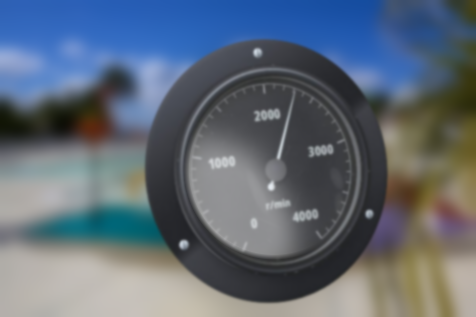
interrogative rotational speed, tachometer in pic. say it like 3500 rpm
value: 2300 rpm
